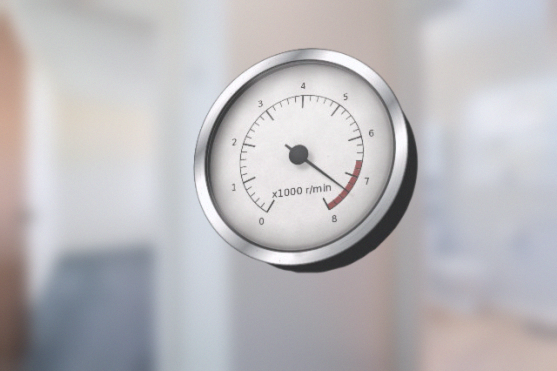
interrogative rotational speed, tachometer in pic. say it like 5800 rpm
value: 7400 rpm
